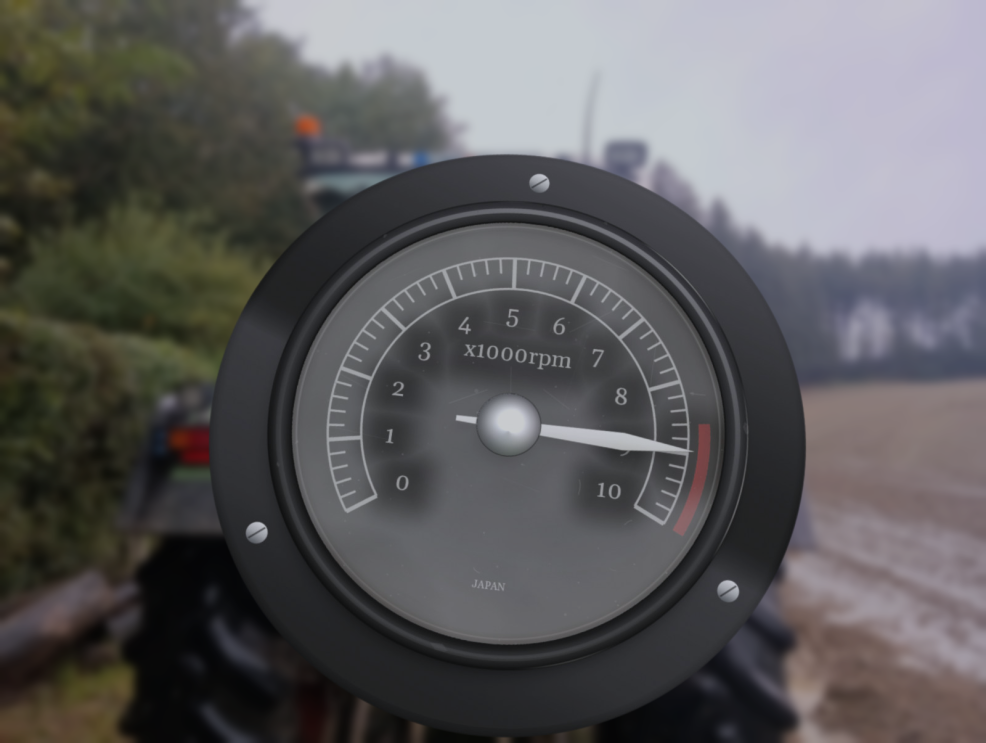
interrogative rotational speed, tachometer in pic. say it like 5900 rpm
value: 9000 rpm
